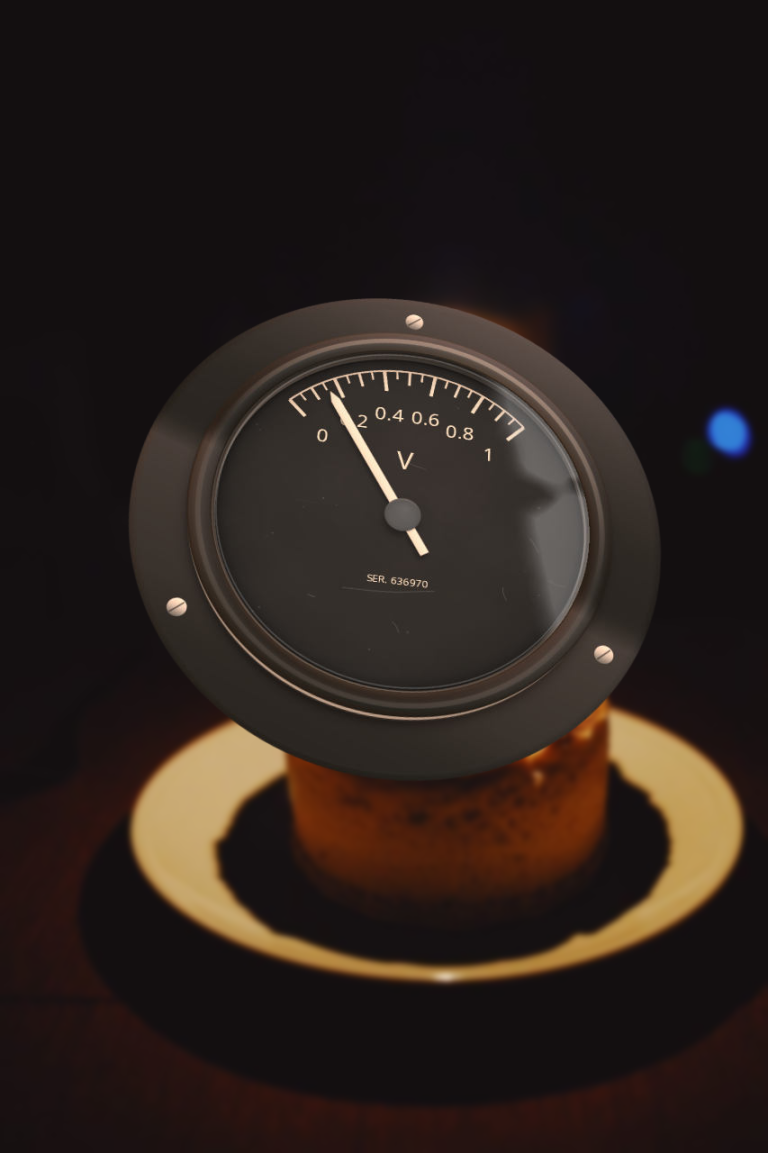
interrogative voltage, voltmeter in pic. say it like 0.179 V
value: 0.15 V
